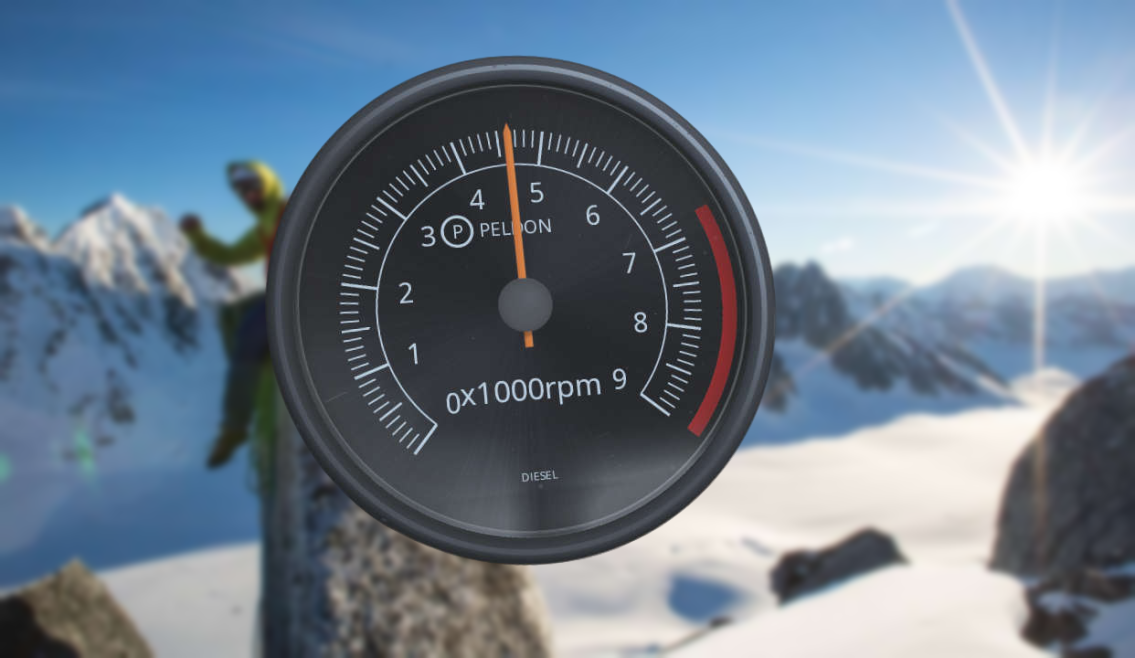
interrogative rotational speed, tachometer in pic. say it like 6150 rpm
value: 4600 rpm
